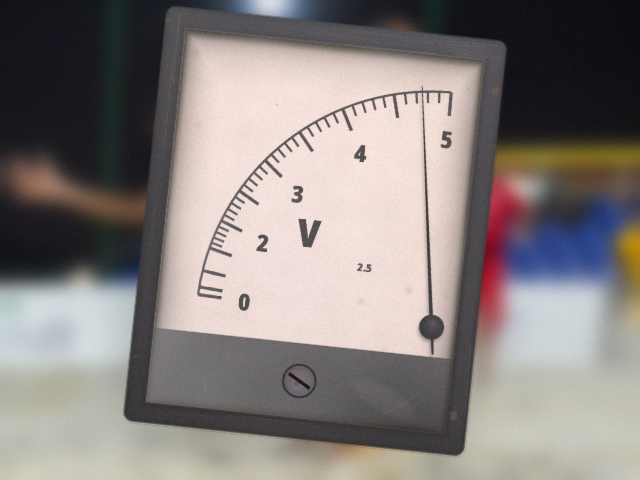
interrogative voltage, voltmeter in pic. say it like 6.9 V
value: 4.75 V
